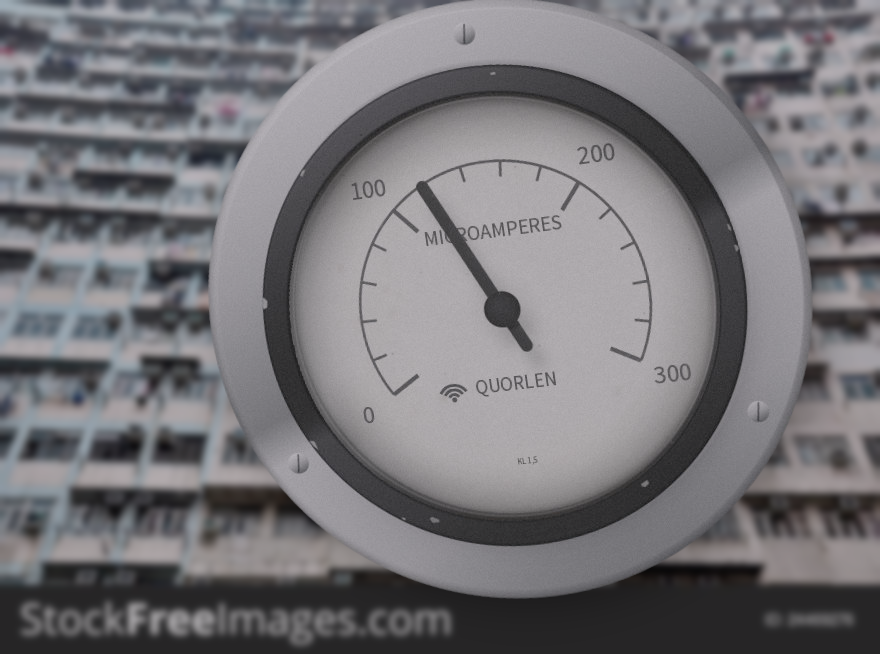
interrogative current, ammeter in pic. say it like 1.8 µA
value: 120 µA
